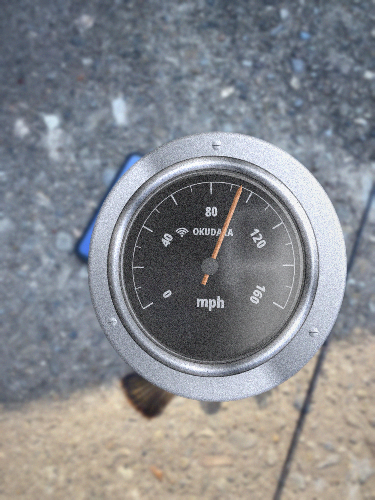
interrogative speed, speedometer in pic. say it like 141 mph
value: 95 mph
